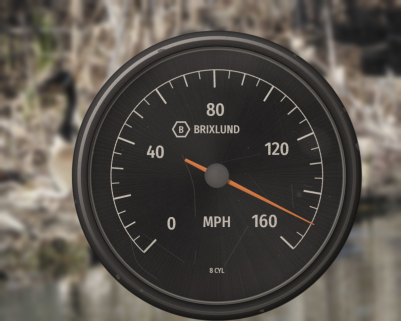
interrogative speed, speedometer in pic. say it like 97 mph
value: 150 mph
